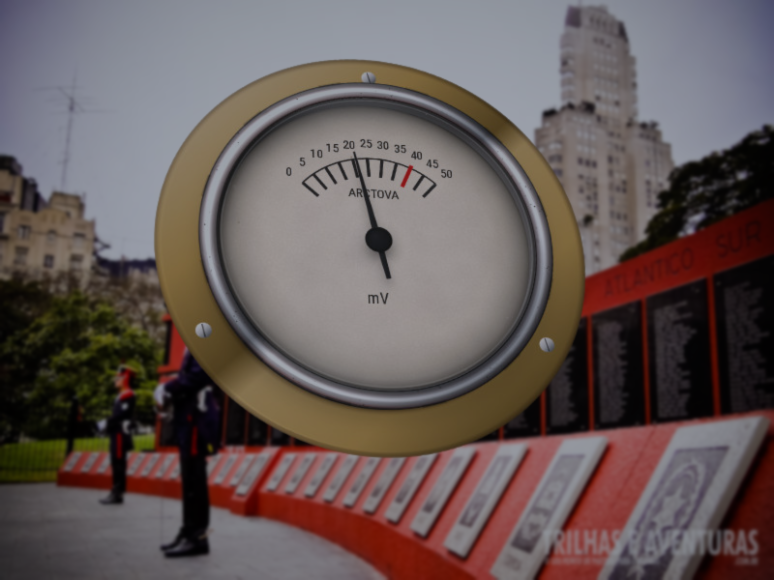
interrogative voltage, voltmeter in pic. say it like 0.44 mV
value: 20 mV
